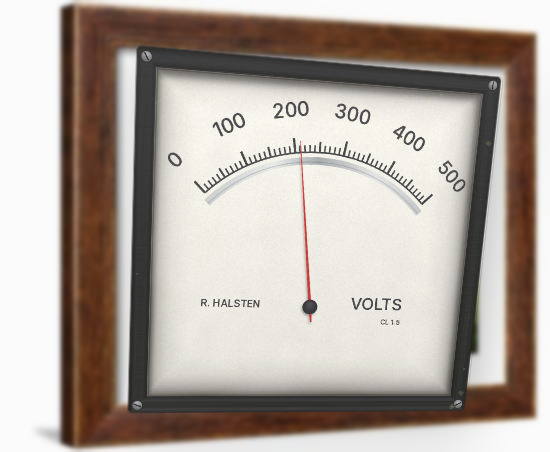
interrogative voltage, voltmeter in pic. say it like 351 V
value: 210 V
